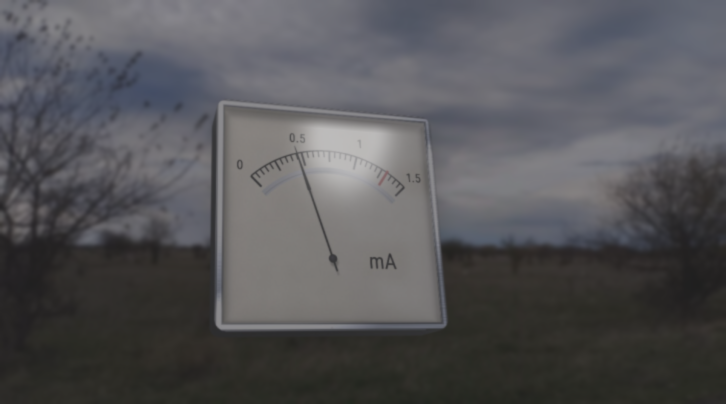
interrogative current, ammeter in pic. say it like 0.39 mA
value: 0.45 mA
